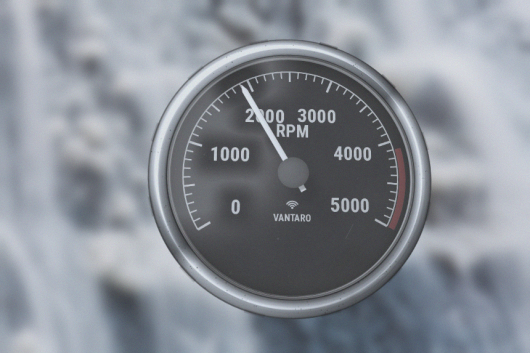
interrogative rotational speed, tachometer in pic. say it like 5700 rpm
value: 1900 rpm
